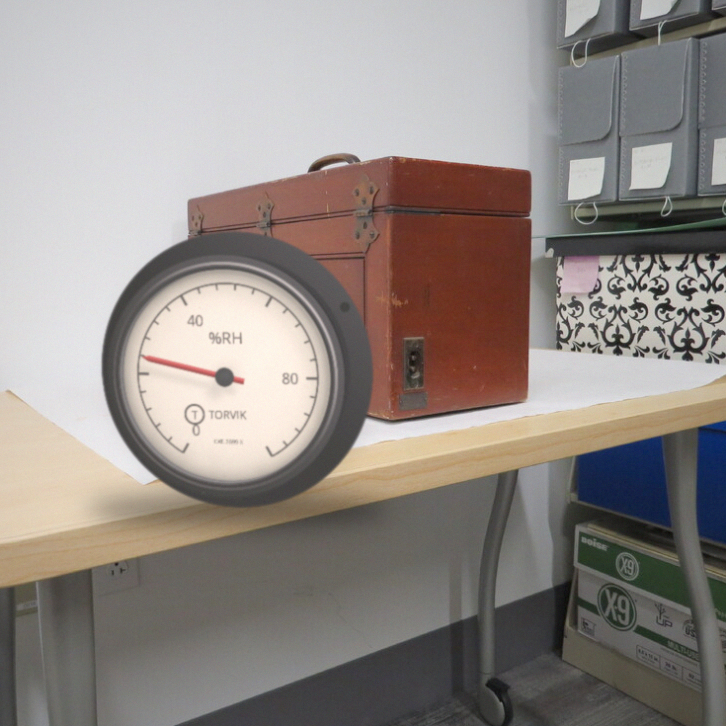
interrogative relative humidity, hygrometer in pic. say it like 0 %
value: 24 %
